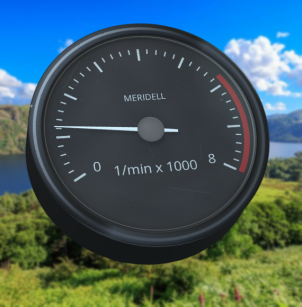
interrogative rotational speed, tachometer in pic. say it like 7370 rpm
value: 1200 rpm
